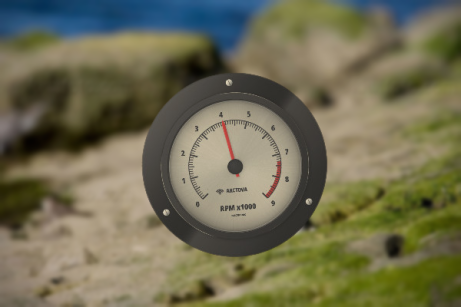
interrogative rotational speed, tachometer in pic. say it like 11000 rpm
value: 4000 rpm
